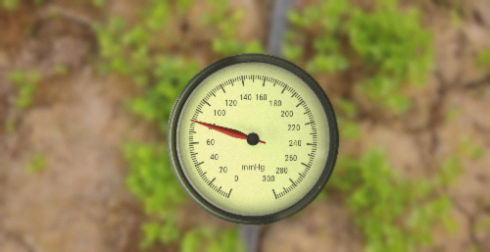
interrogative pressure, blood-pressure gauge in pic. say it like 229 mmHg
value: 80 mmHg
